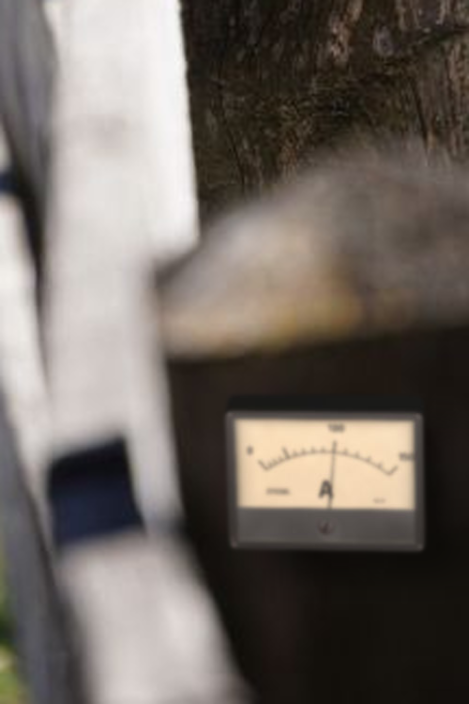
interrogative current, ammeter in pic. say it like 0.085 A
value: 100 A
